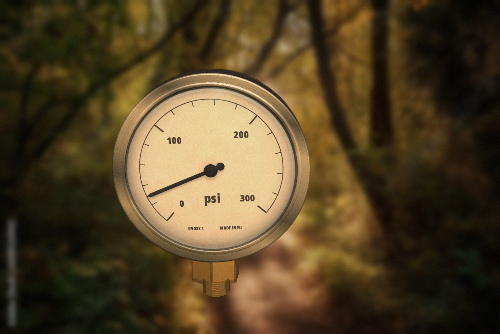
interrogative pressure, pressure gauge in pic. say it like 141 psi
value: 30 psi
